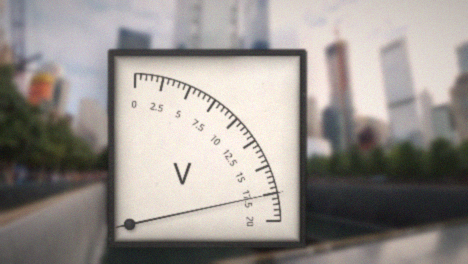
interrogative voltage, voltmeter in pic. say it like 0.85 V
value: 17.5 V
